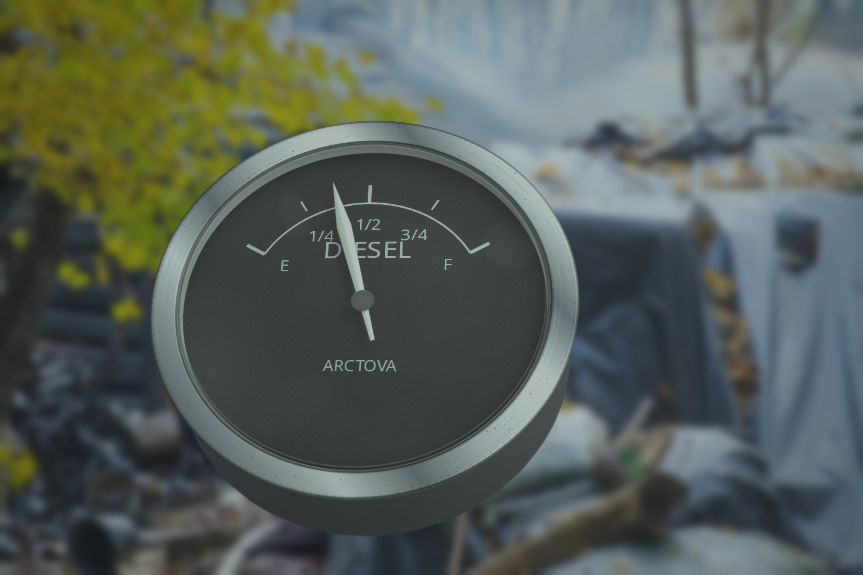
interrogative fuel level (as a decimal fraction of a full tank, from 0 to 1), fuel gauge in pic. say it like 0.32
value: 0.375
